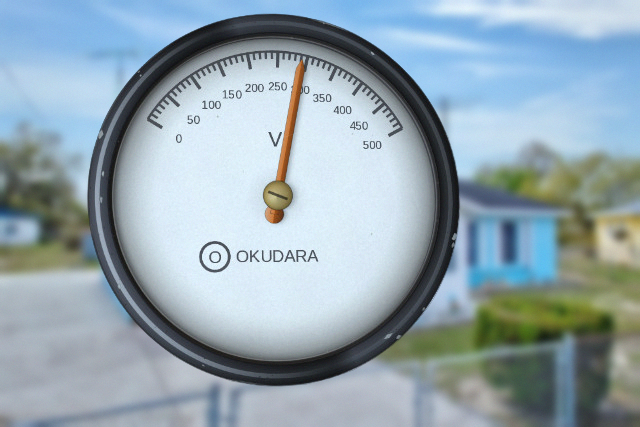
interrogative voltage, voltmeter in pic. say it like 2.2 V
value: 290 V
